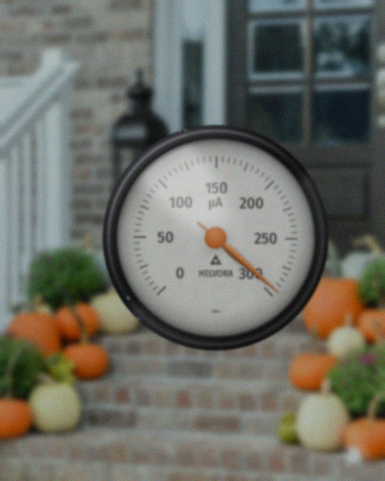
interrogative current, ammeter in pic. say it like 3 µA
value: 295 µA
